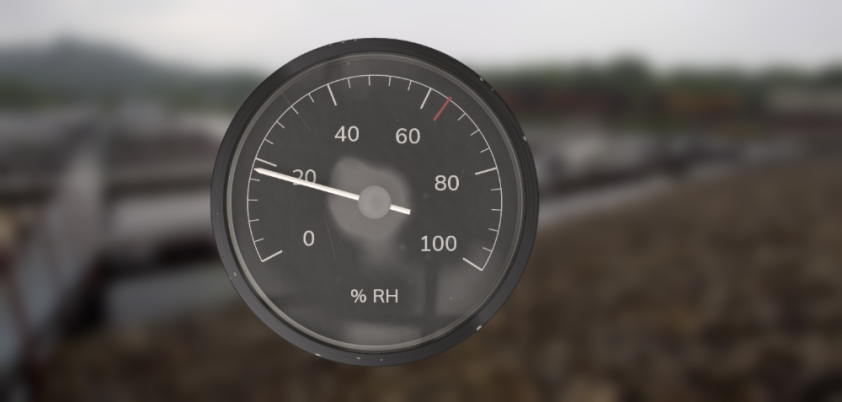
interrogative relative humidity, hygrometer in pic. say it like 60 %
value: 18 %
